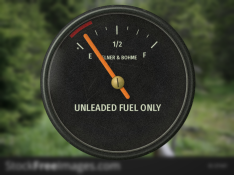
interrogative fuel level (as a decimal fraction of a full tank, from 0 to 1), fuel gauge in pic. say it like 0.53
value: 0.125
